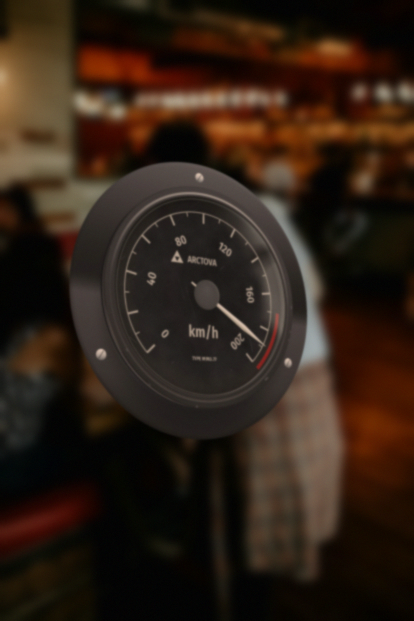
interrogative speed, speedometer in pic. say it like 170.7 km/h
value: 190 km/h
